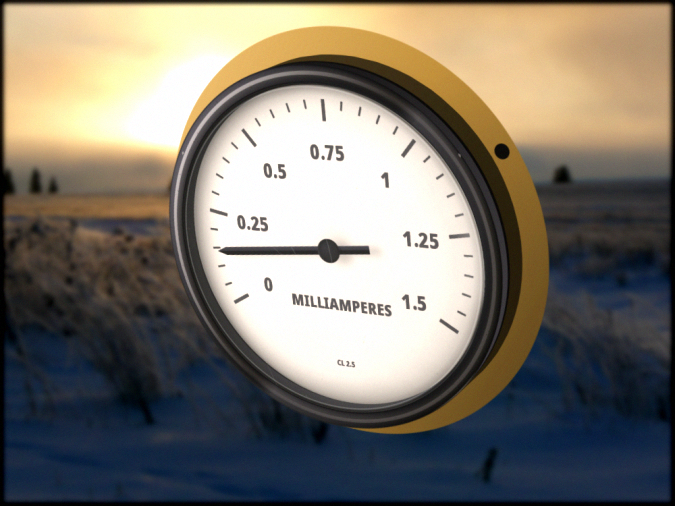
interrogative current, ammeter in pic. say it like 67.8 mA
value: 0.15 mA
